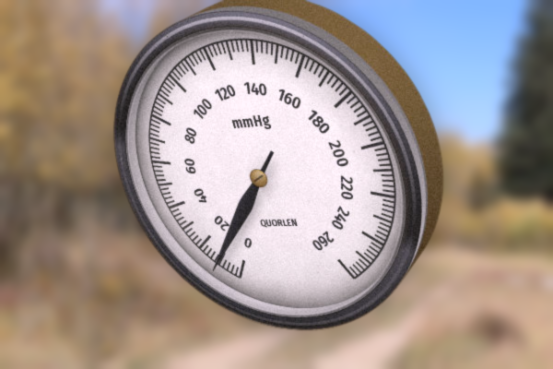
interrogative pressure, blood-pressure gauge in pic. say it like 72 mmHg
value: 10 mmHg
